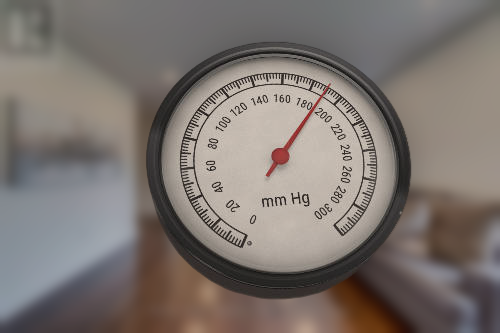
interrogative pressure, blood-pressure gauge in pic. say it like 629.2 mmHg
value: 190 mmHg
